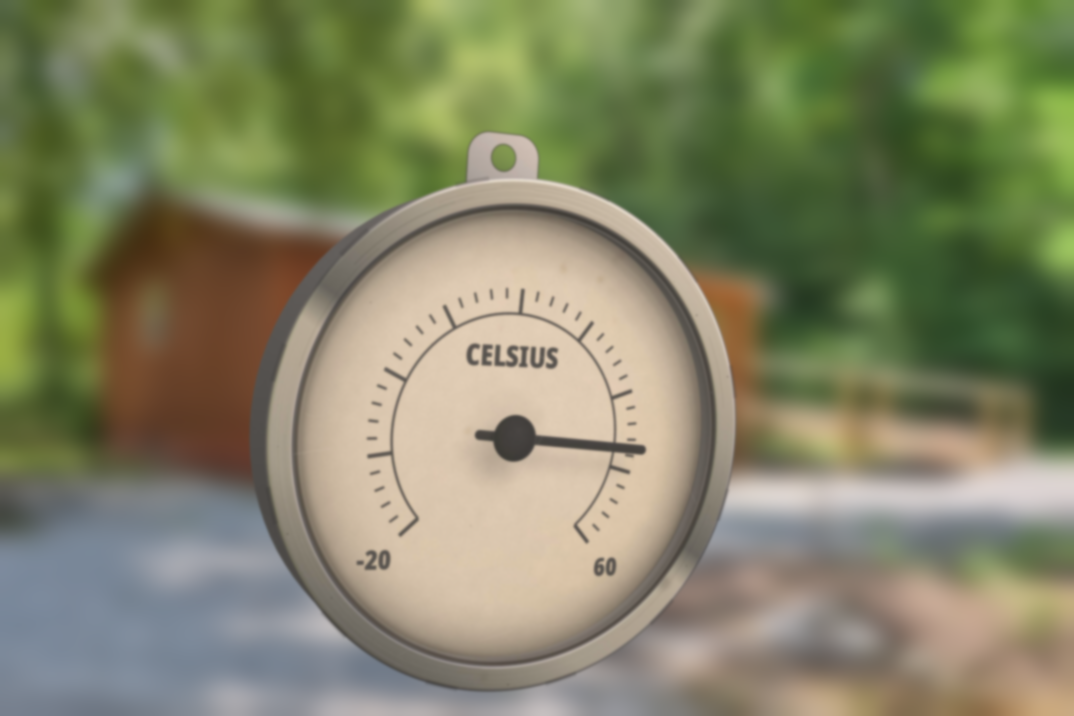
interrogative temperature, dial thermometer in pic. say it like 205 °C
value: 47 °C
